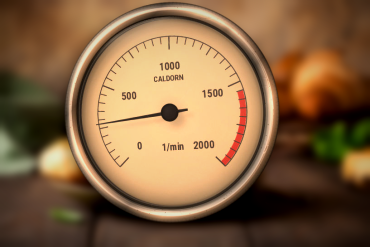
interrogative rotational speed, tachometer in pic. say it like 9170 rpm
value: 275 rpm
